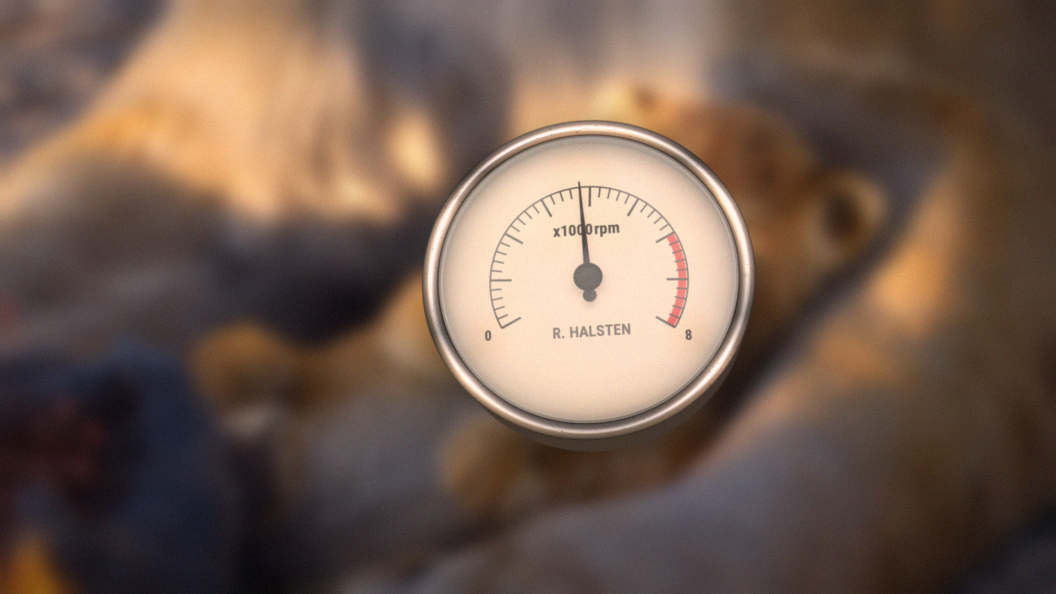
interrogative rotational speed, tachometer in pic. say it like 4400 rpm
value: 3800 rpm
